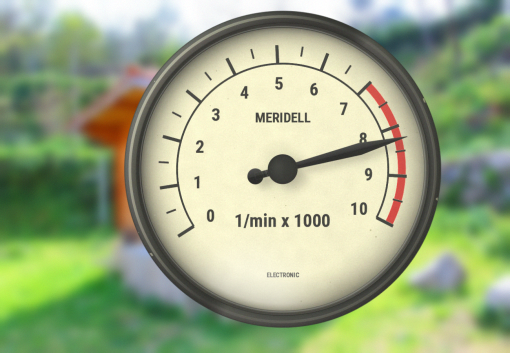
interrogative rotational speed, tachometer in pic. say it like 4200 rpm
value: 8250 rpm
